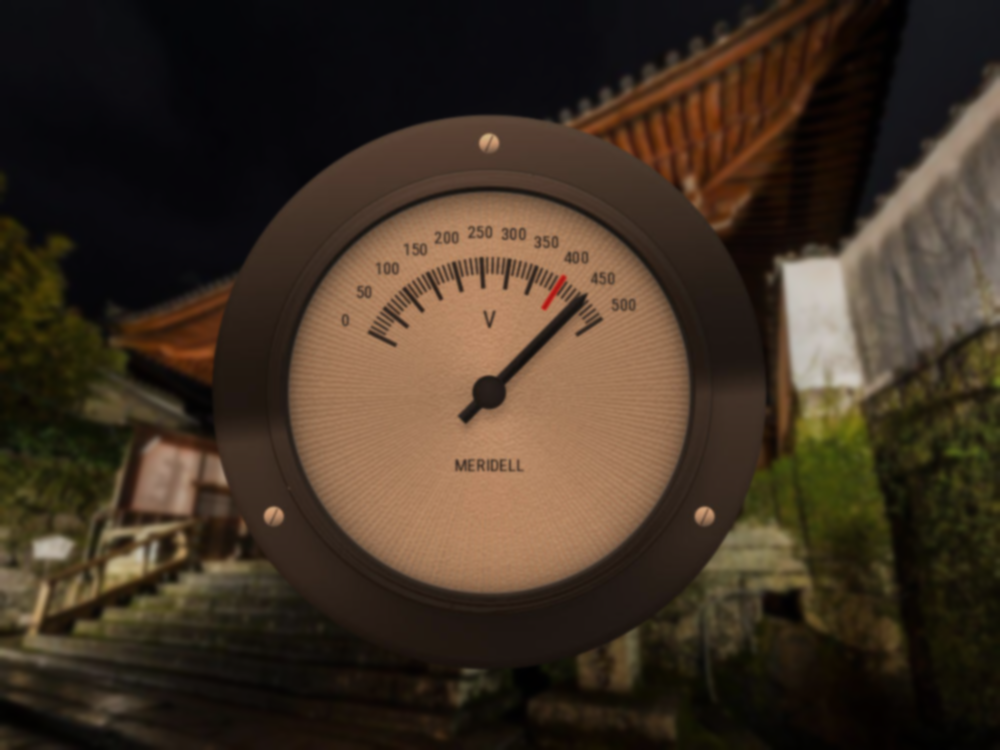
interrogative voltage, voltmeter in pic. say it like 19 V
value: 450 V
